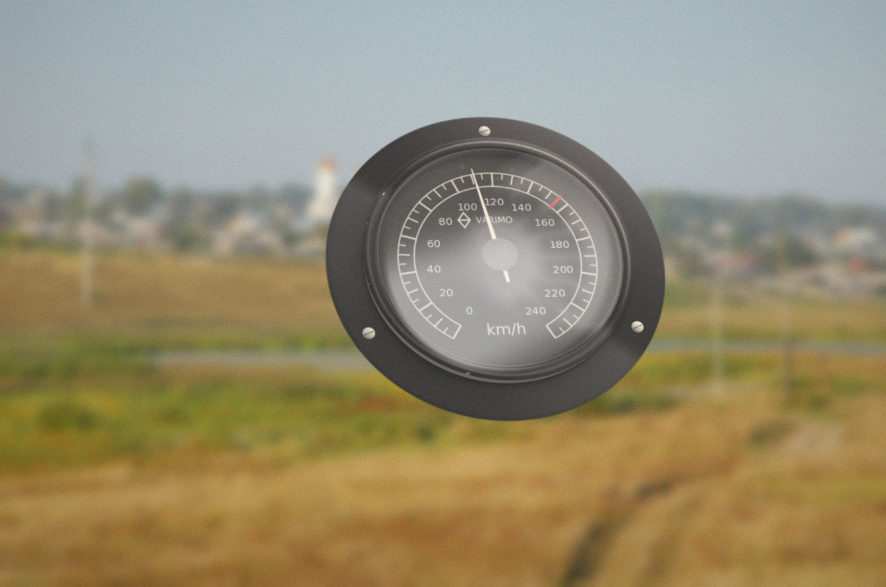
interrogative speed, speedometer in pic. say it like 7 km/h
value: 110 km/h
